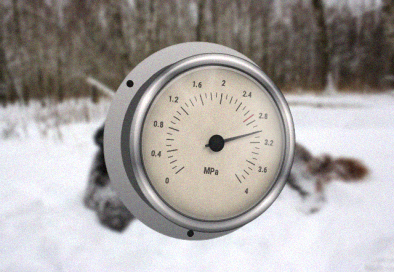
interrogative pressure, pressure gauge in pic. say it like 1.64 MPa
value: 3 MPa
